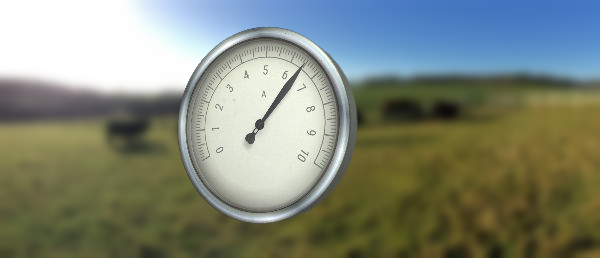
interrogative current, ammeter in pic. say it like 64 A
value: 6.5 A
